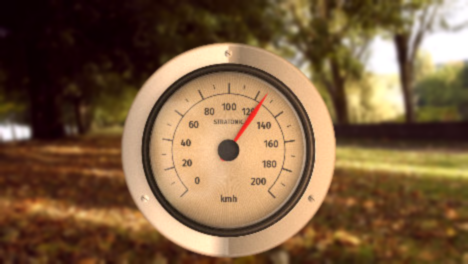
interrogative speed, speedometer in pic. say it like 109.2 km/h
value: 125 km/h
